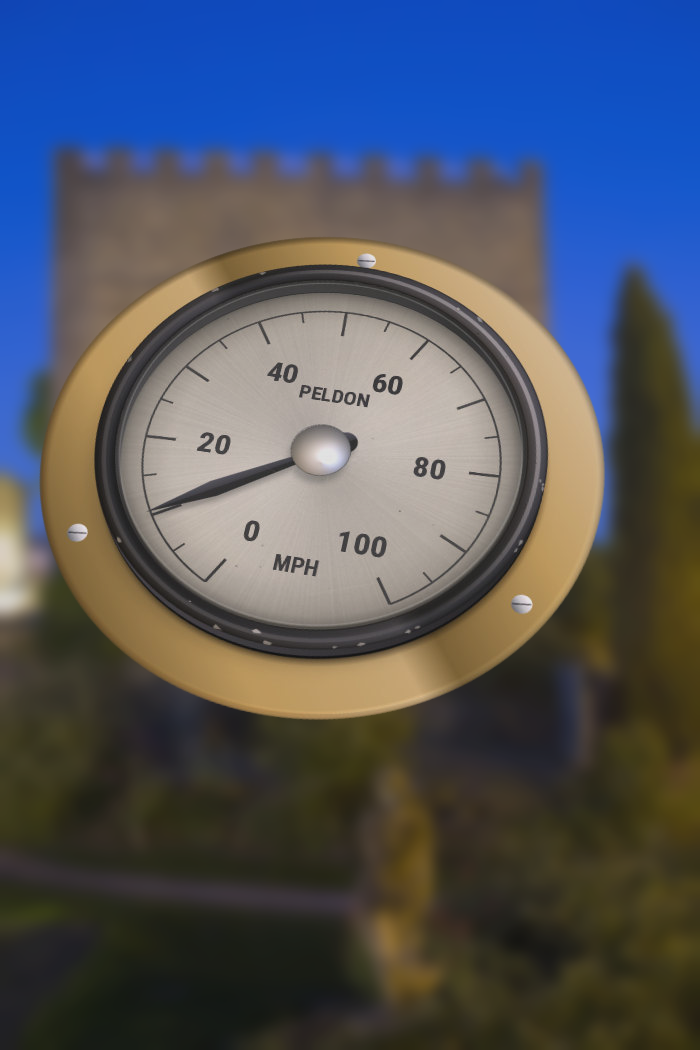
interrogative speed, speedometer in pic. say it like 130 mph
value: 10 mph
